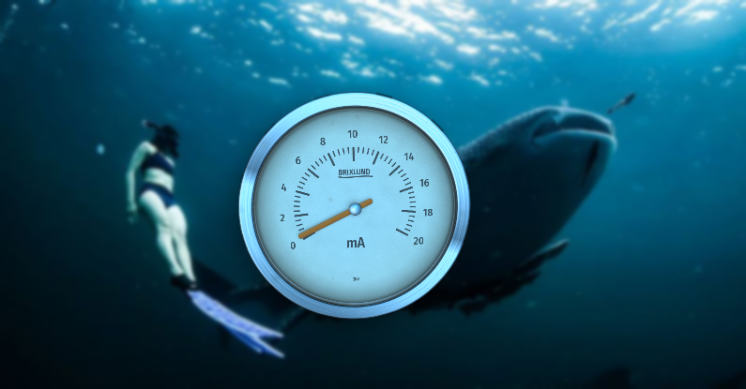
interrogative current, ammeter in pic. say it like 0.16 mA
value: 0.4 mA
